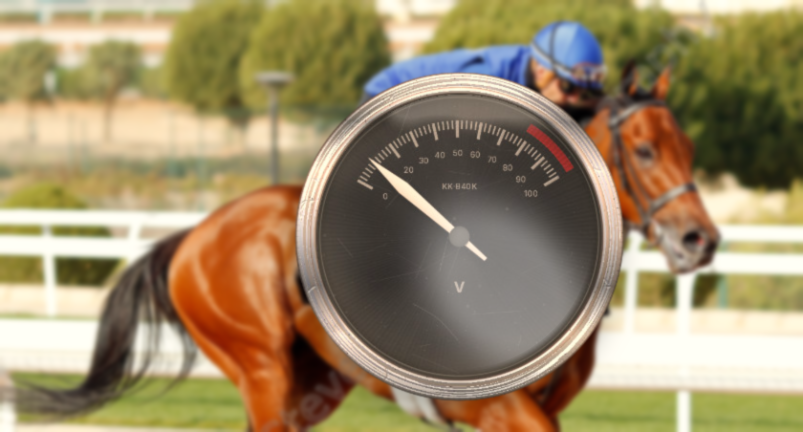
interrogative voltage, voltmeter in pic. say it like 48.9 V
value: 10 V
